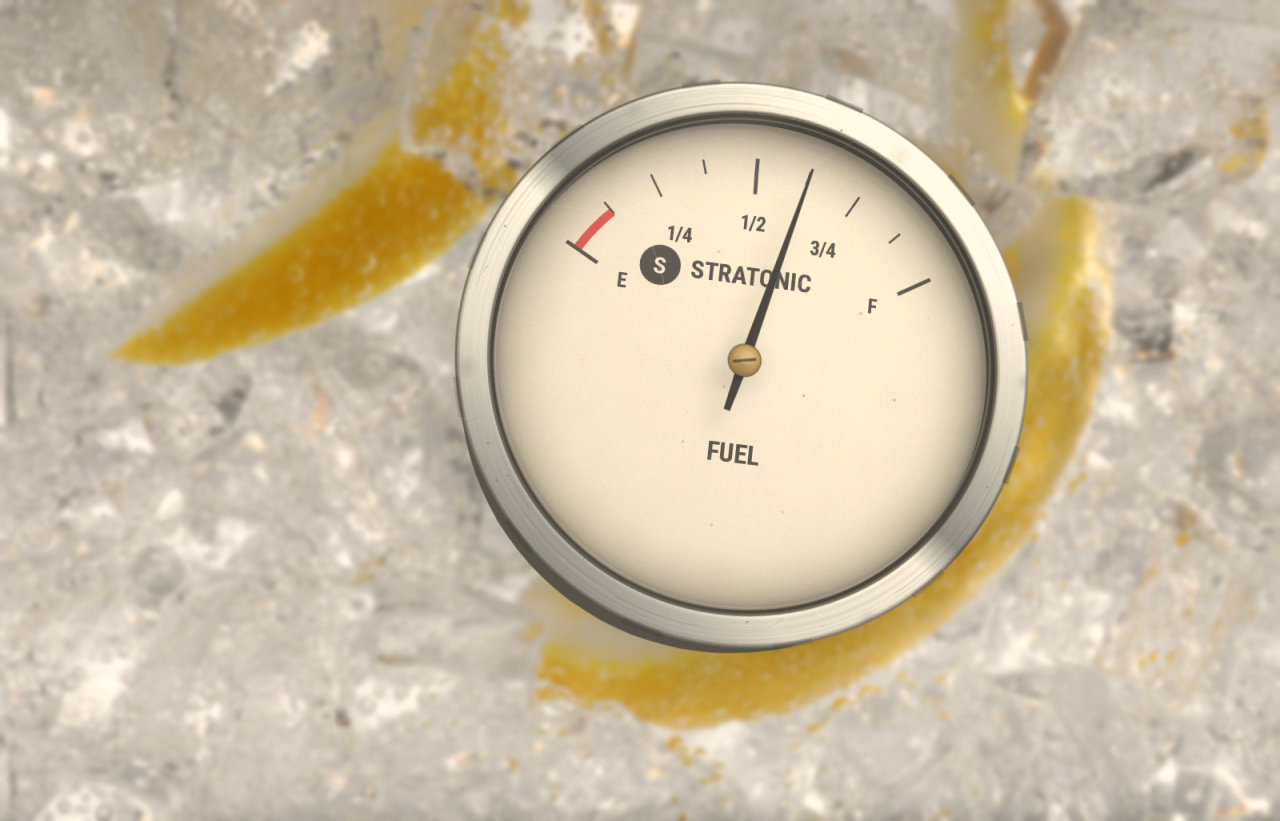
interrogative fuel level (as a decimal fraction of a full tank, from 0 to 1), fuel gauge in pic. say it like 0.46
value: 0.625
